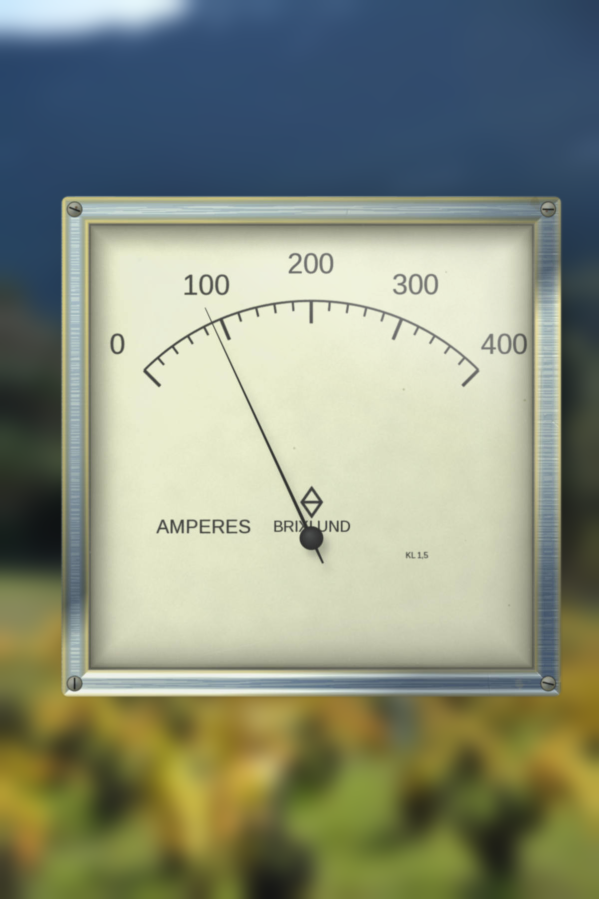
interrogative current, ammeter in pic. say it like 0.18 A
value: 90 A
